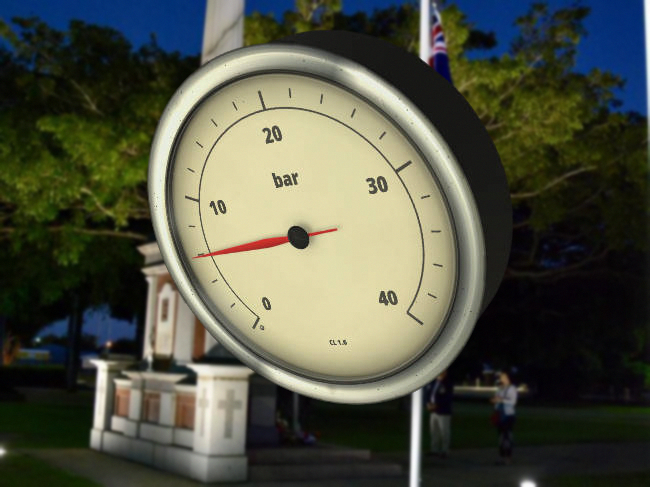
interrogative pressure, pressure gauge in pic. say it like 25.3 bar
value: 6 bar
